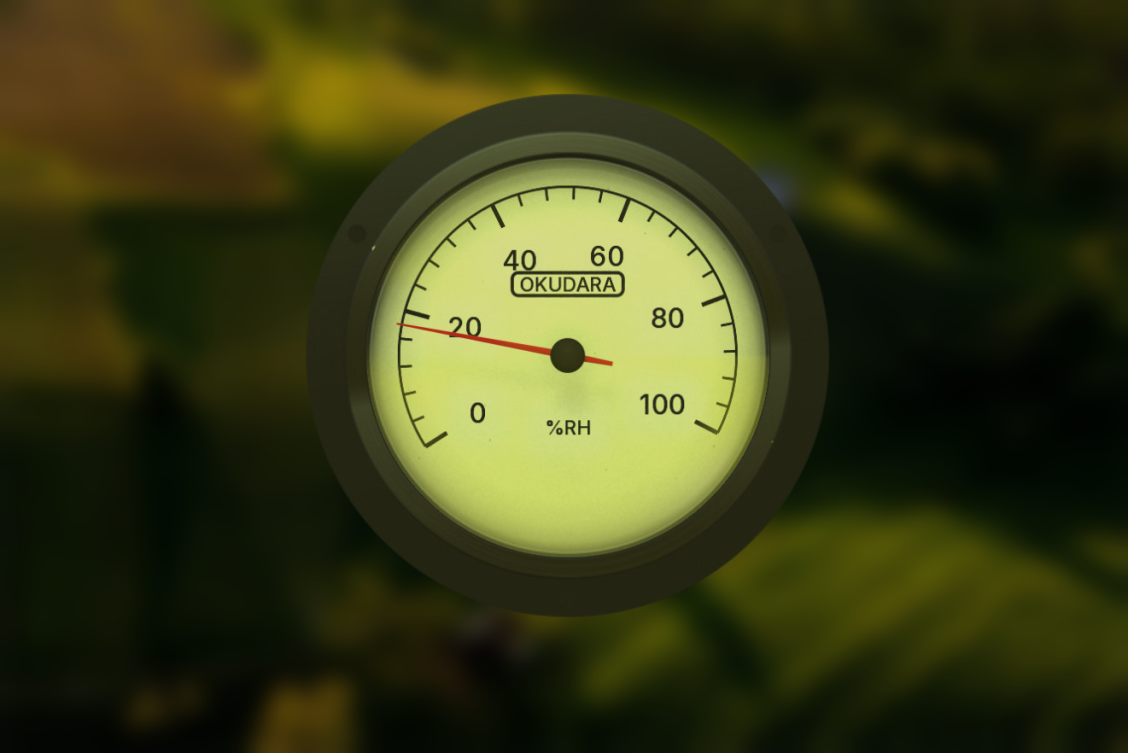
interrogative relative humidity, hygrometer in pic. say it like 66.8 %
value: 18 %
